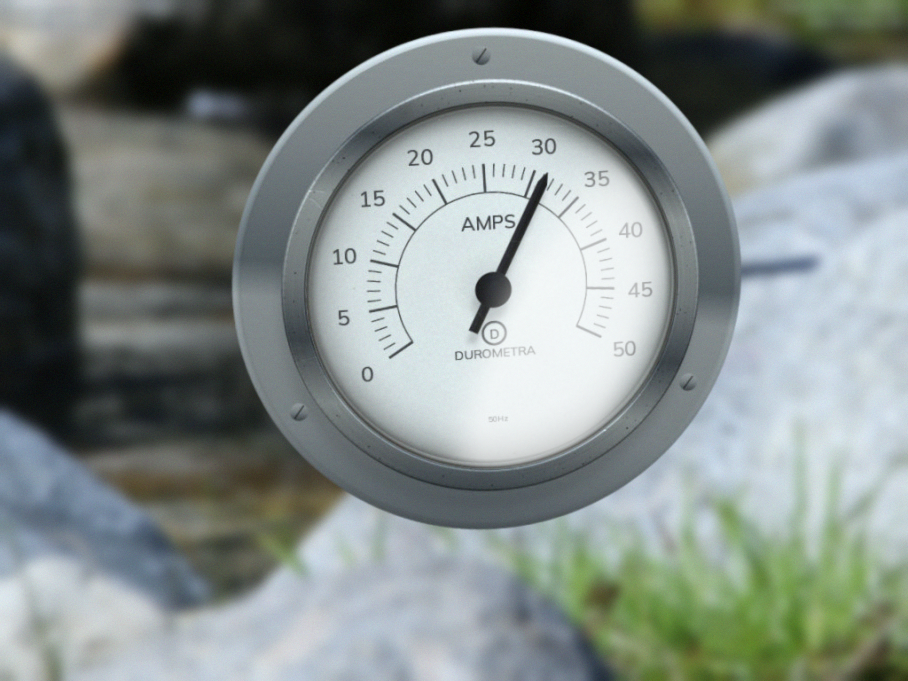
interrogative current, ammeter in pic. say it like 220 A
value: 31 A
